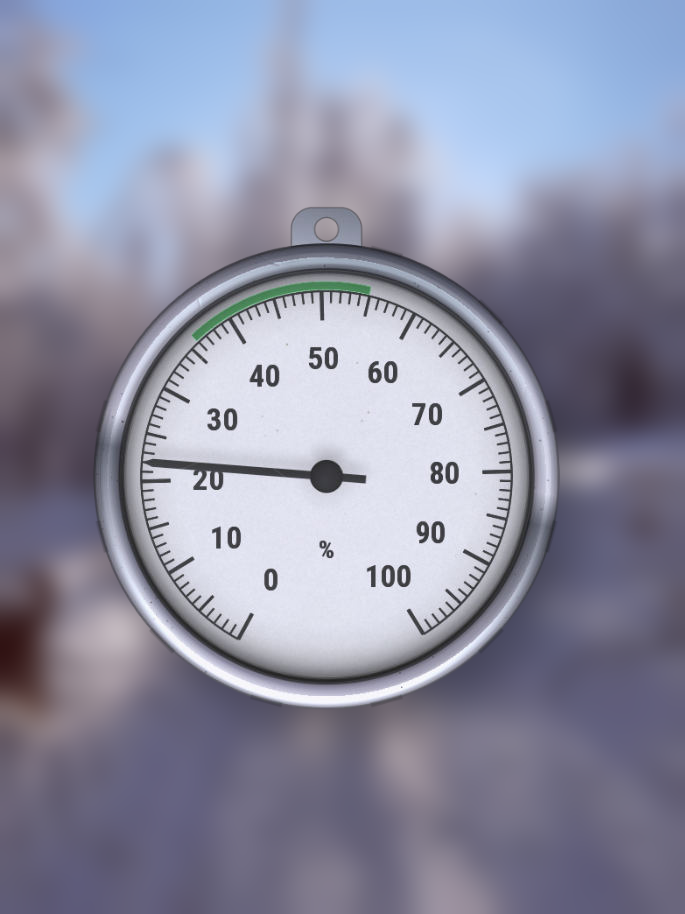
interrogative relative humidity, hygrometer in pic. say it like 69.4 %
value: 22 %
